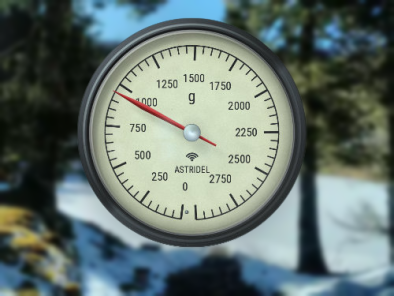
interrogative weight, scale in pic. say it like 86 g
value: 950 g
